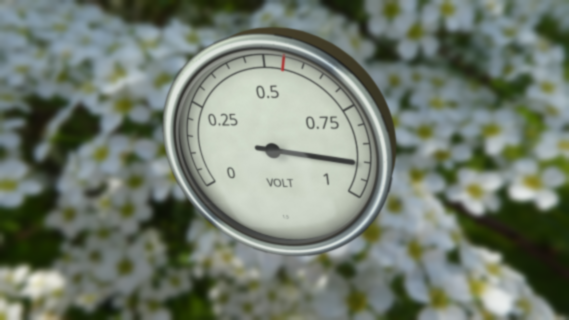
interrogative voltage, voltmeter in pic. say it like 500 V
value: 0.9 V
